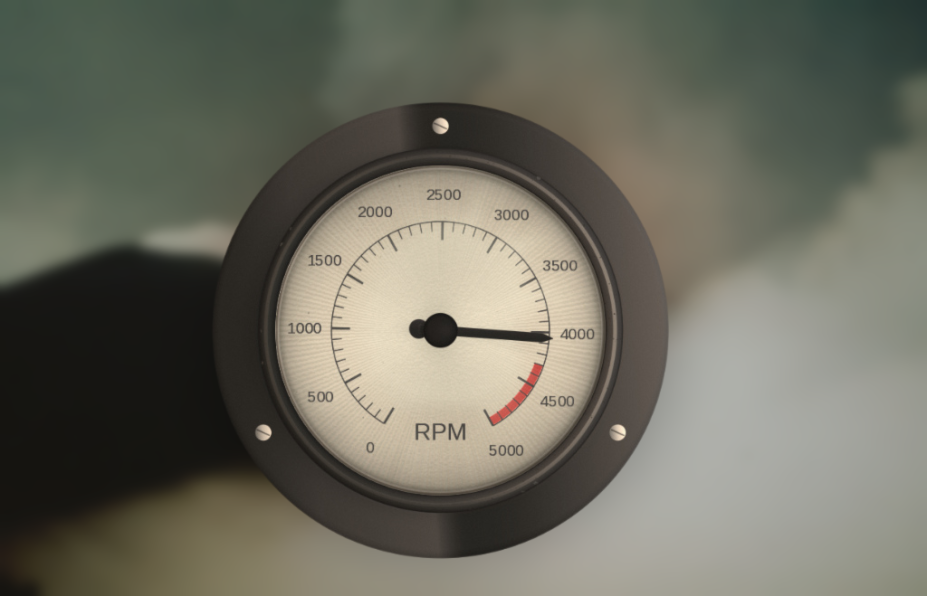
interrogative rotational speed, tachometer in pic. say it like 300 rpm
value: 4050 rpm
